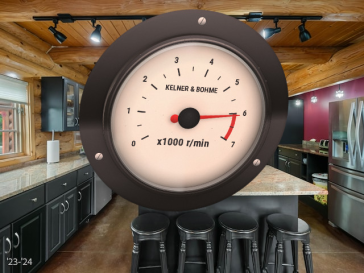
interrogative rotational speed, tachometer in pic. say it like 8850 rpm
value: 6000 rpm
